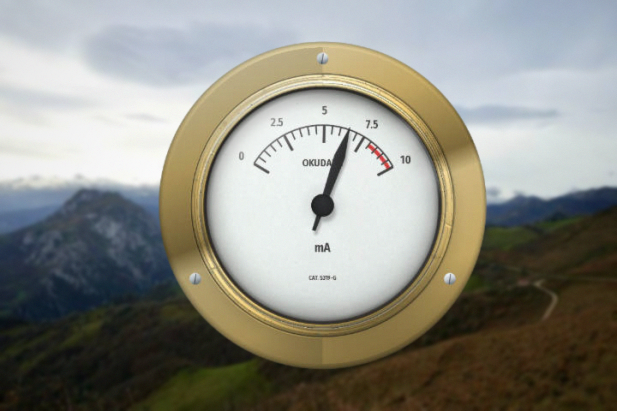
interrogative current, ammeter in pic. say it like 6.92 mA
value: 6.5 mA
